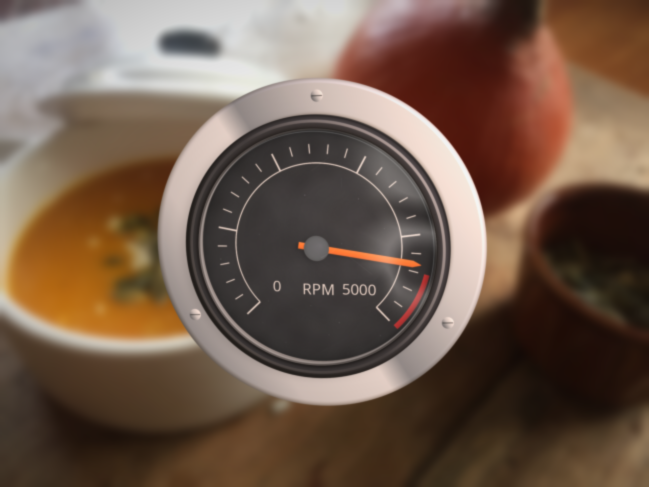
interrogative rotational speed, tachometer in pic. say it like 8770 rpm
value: 4300 rpm
